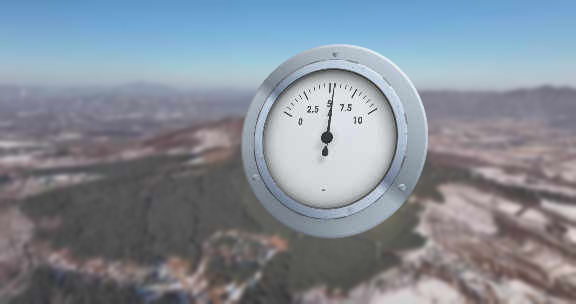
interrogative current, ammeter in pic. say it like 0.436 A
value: 5.5 A
